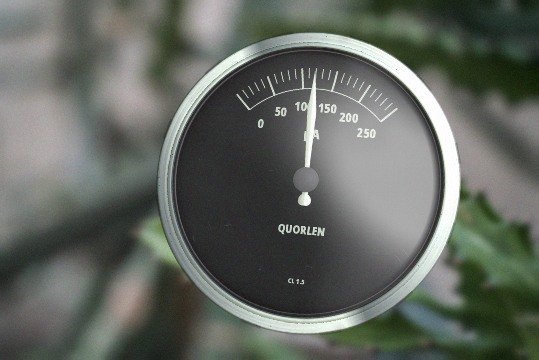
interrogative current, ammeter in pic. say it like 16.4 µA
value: 120 µA
